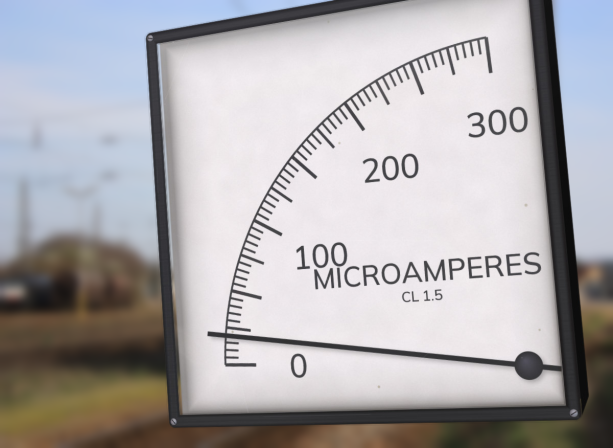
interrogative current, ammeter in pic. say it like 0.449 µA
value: 20 µA
